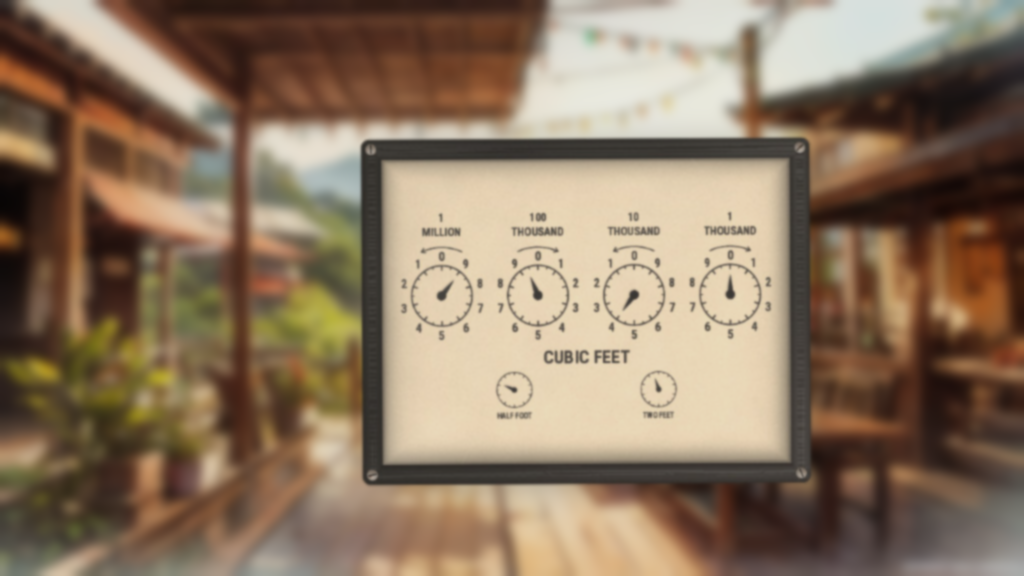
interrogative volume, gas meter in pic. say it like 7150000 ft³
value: 894000 ft³
